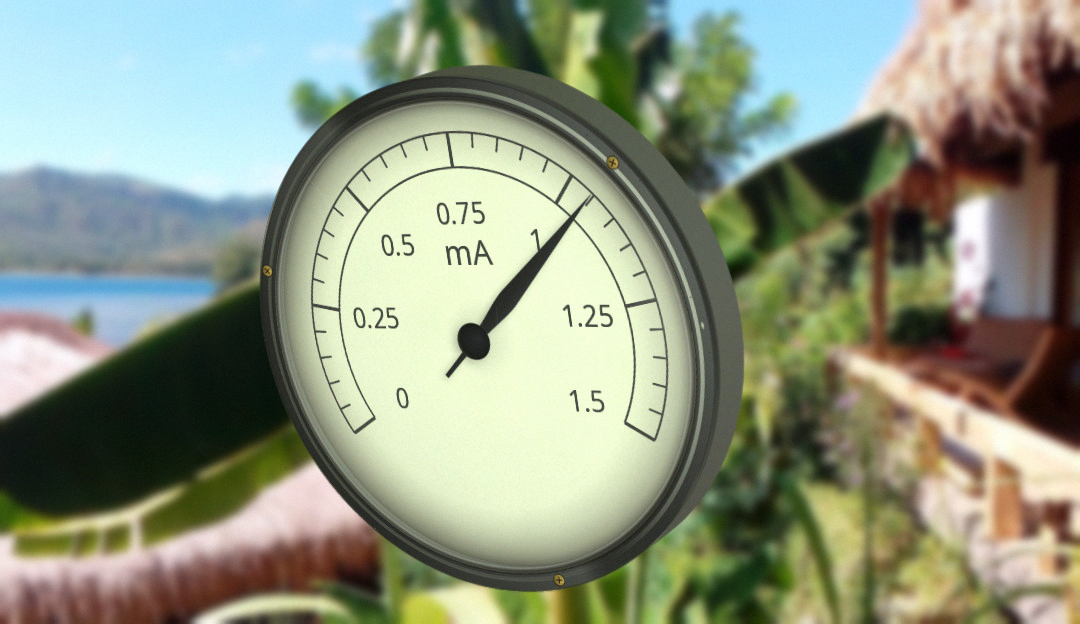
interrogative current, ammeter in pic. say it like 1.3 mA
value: 1.05 mA
